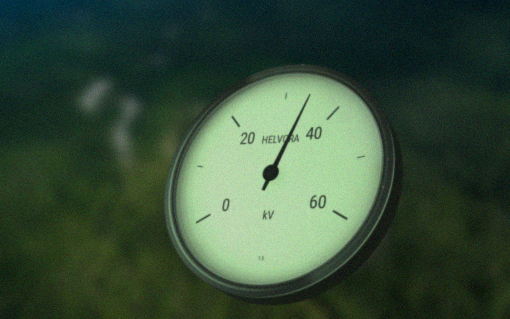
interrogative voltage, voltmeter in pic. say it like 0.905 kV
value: 35 kV
